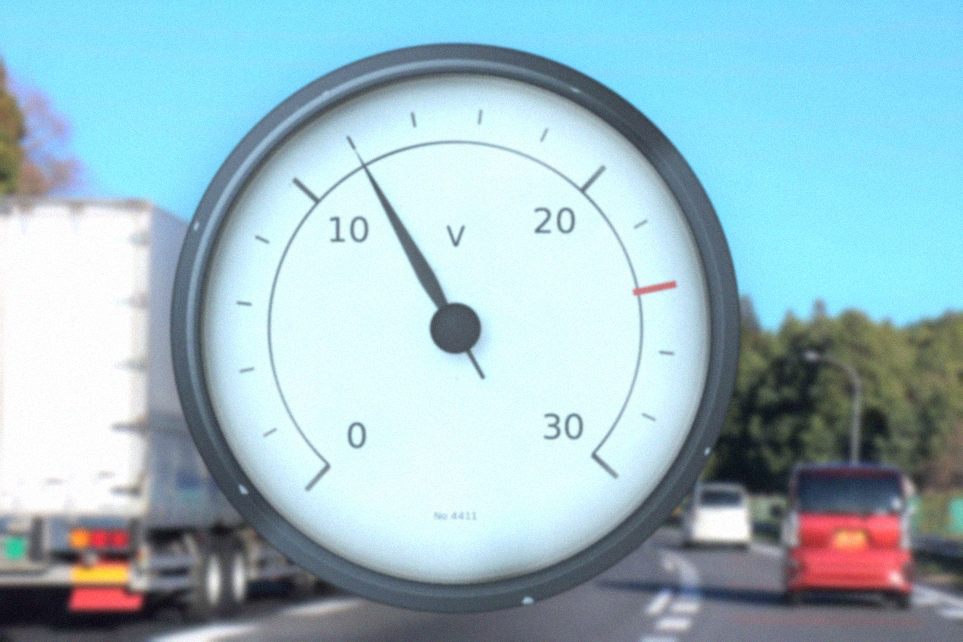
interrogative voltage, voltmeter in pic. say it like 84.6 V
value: 12 V
